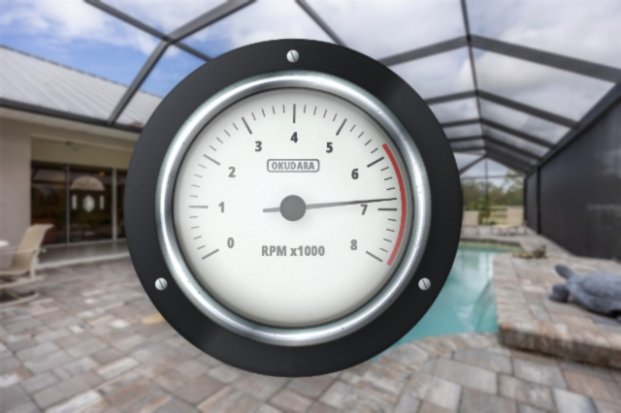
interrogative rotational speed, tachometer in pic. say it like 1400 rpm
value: 6800 rpm
